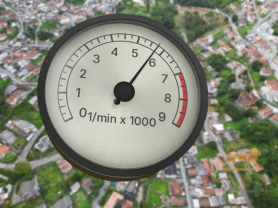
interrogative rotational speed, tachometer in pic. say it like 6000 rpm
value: 5750 rpm
